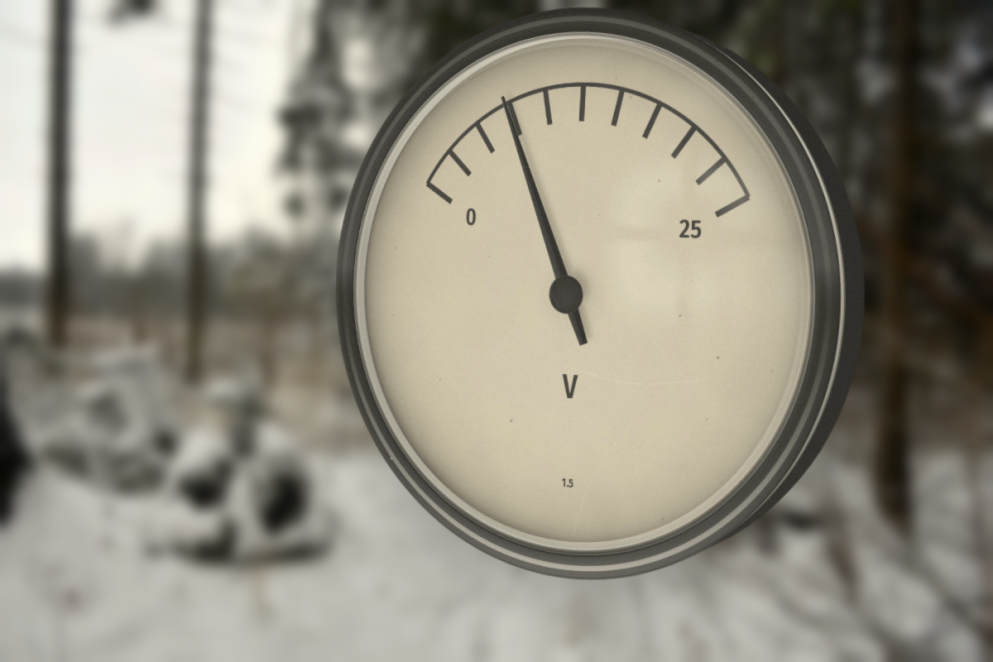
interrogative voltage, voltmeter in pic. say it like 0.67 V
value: 7.5 V
